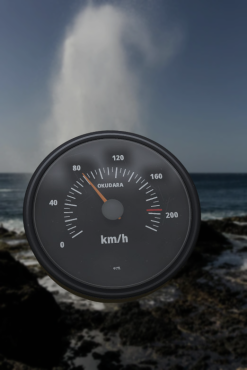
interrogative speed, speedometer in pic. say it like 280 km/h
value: 80 km/h
